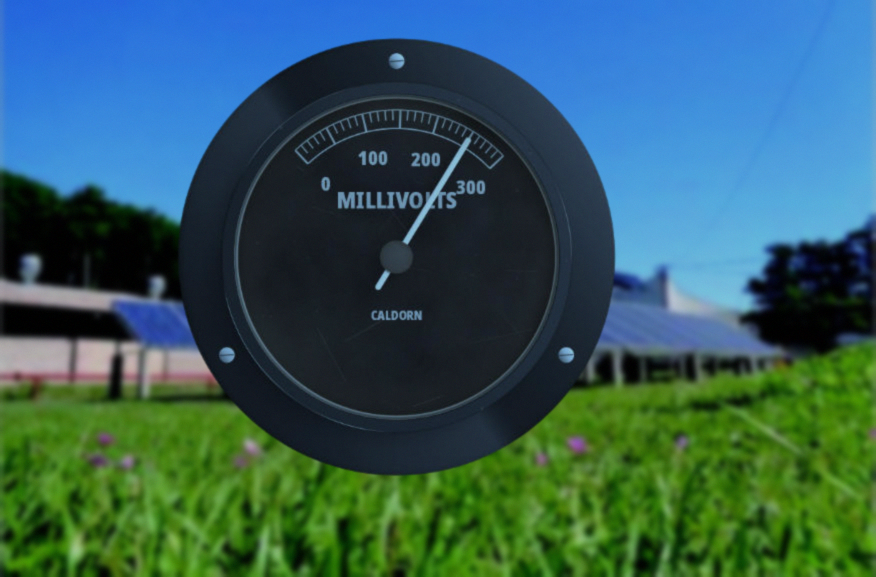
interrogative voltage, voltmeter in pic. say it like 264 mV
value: 250 mV
